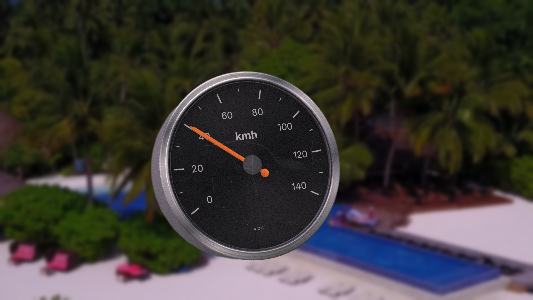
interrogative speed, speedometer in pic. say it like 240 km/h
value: 40 km/h
